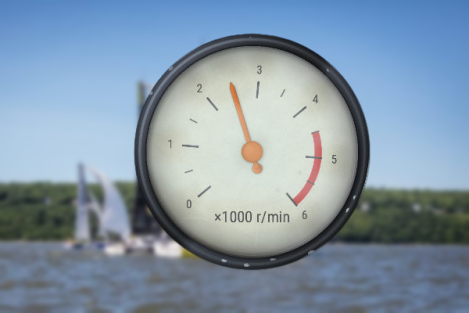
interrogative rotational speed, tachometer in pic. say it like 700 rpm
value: 2500 rpm
